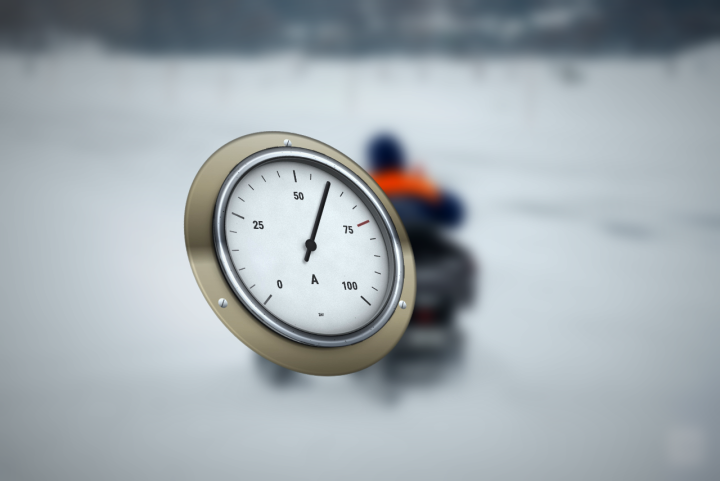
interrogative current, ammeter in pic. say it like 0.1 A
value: 60 A
